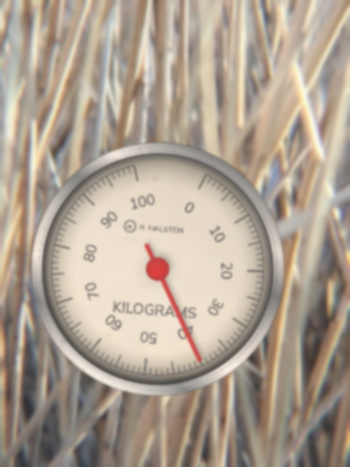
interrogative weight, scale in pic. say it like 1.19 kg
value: 40 kg
